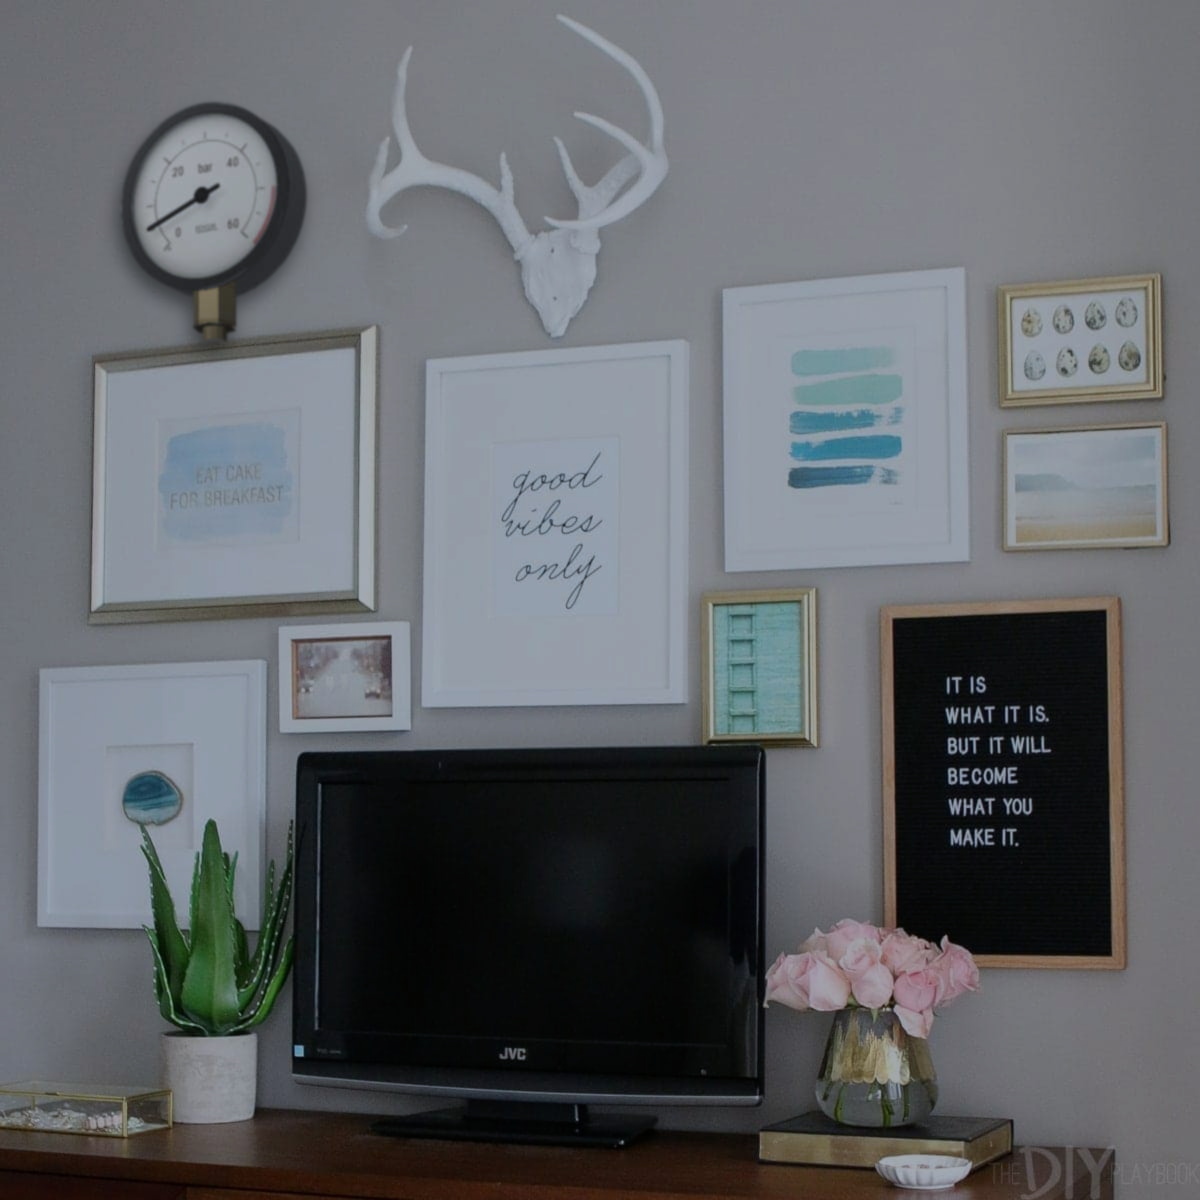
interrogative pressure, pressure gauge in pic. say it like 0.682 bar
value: 5 bar
